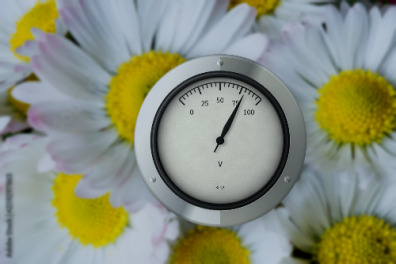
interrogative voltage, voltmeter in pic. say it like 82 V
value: 80 V
